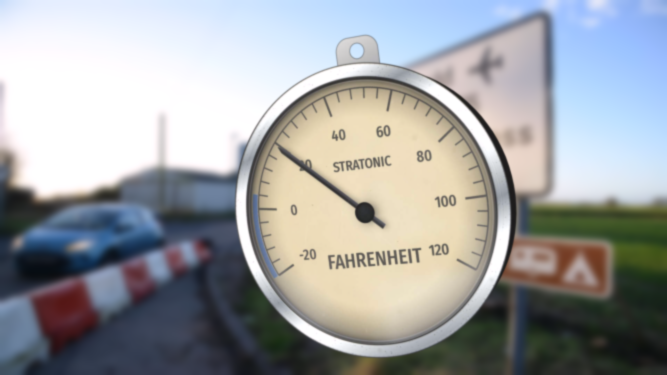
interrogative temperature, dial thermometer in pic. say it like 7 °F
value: 20 °F
